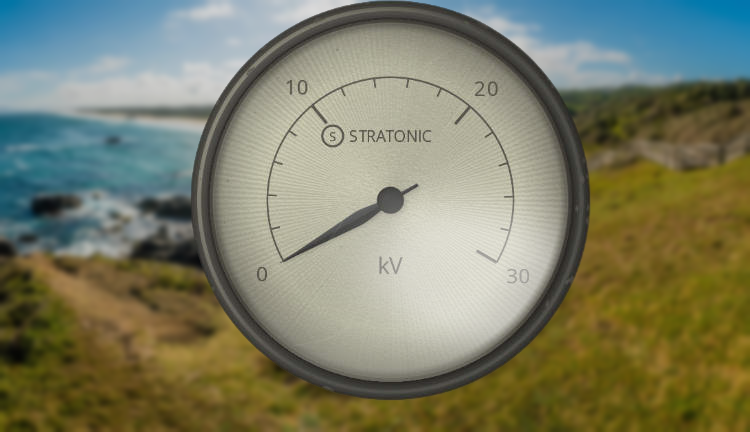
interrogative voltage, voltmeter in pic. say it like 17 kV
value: 0 kV
